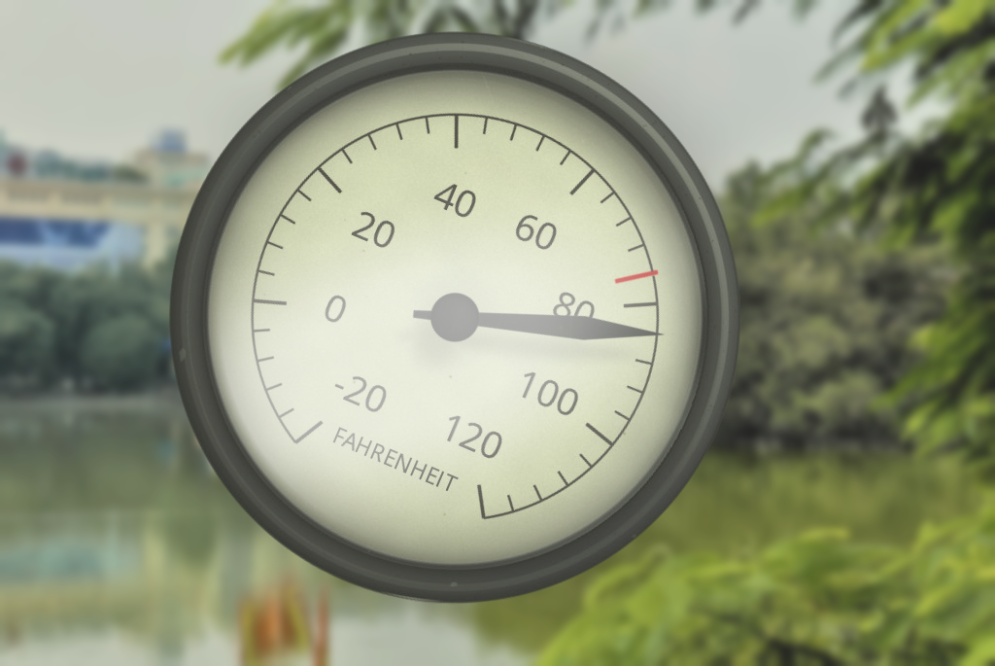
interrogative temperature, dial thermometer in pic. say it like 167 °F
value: 84 °F
